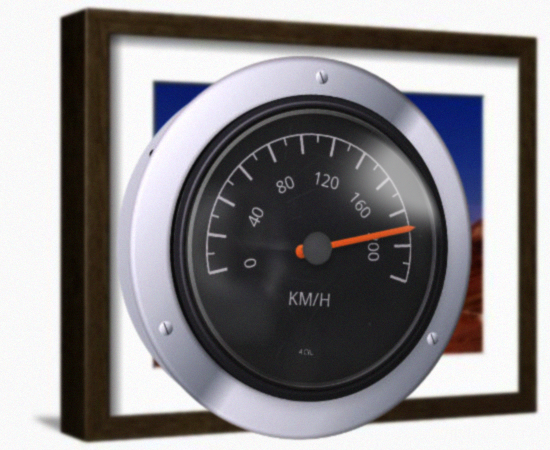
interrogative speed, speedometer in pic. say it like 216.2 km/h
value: 190 km/h
